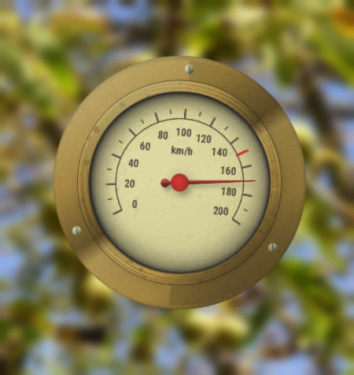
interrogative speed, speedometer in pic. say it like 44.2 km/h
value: 170 km/h
